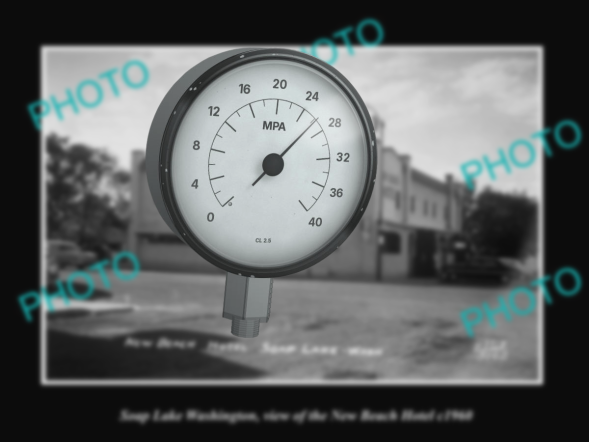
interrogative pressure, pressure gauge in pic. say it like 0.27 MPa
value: 26 MPa
